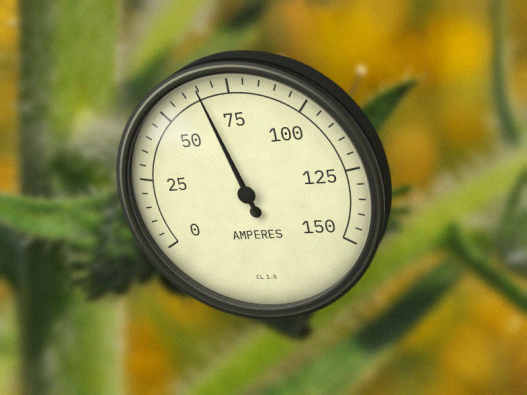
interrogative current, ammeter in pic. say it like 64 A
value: 65 A
